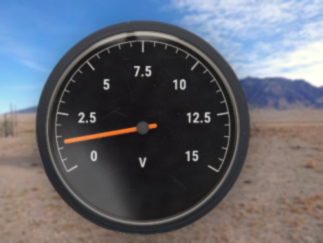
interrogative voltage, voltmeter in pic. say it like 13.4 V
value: 1.25 V
